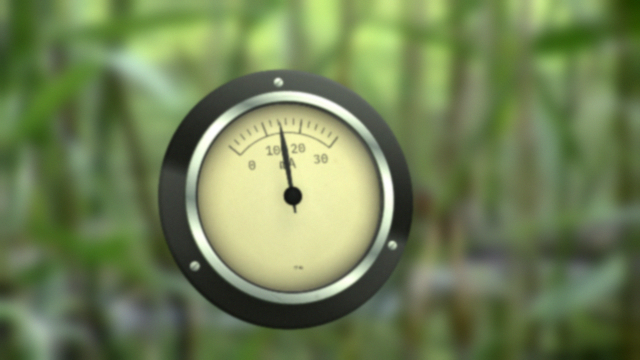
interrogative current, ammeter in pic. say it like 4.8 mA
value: 14 mA
